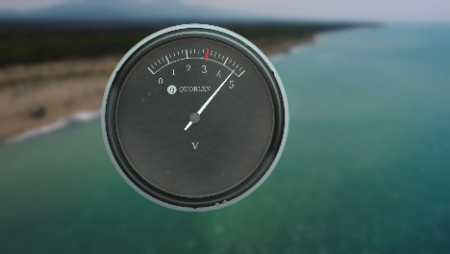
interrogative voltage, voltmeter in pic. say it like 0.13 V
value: 4.6 V
